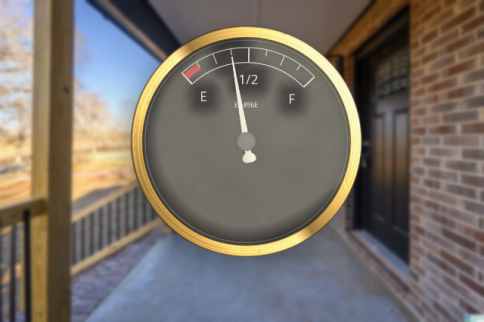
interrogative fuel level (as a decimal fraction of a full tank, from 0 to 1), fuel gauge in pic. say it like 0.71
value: 0.375
